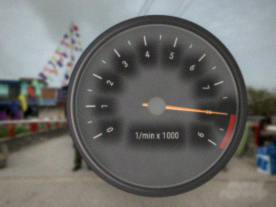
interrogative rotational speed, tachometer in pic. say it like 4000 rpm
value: 8000 rpm
